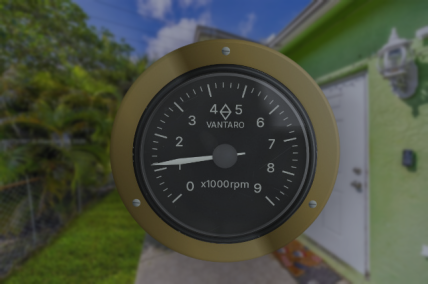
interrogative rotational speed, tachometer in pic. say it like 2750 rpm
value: 1200 rpm
